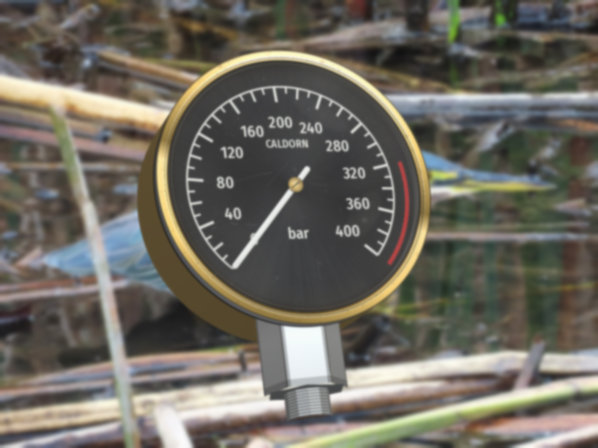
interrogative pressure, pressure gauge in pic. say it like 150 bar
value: 0 bar
